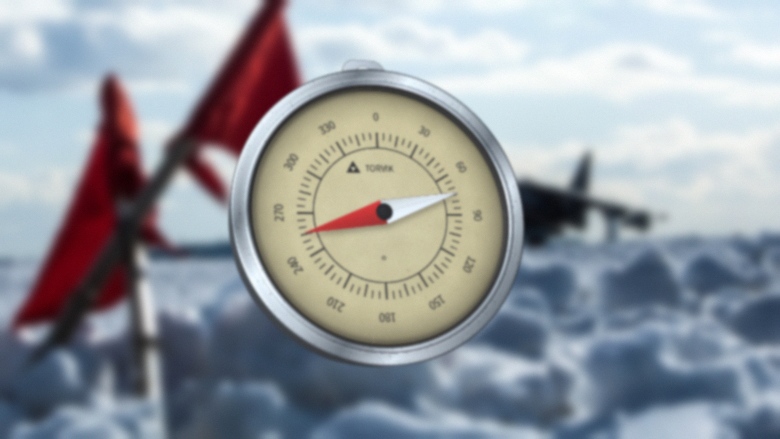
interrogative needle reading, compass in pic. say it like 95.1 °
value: 255 °
